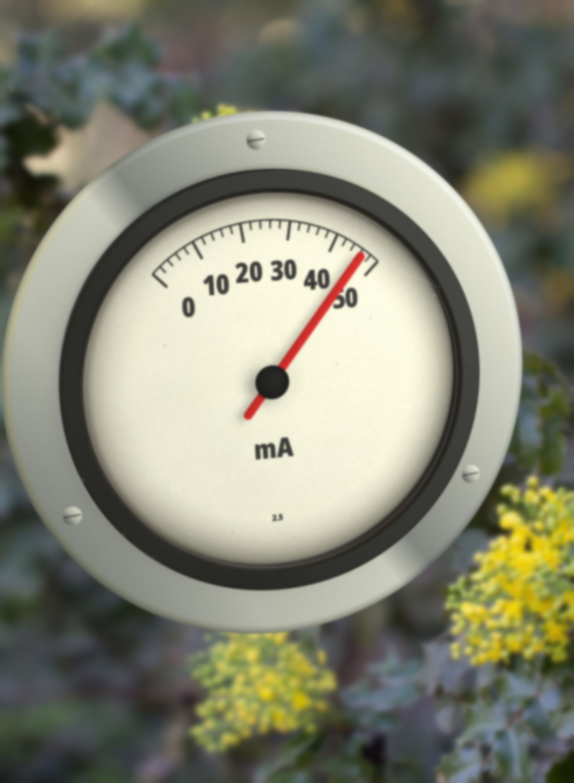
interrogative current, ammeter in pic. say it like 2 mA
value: 46 mA
